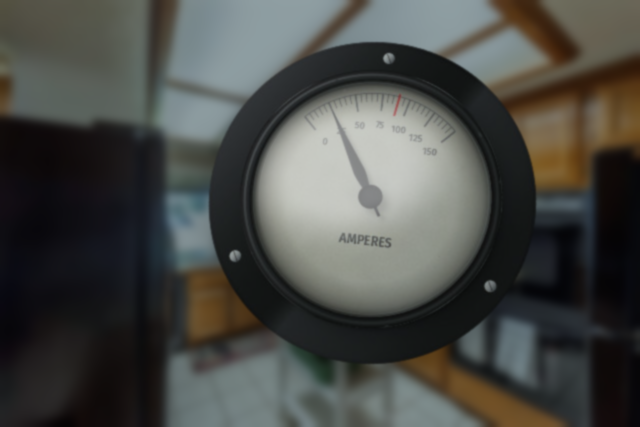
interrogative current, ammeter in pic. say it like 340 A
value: 25 A
